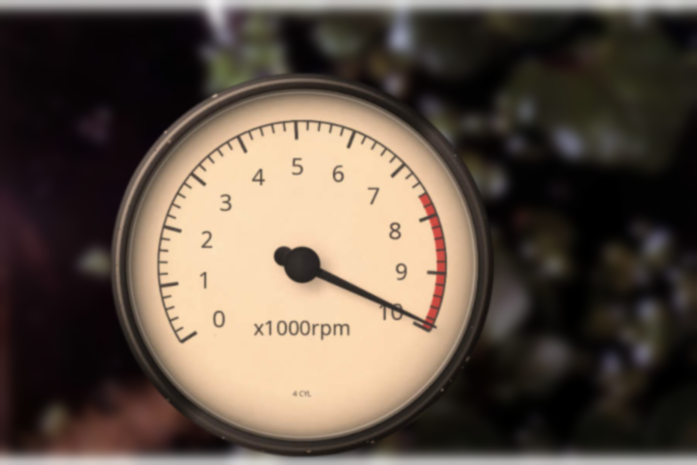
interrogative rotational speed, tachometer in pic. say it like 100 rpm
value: 9900 rpm
